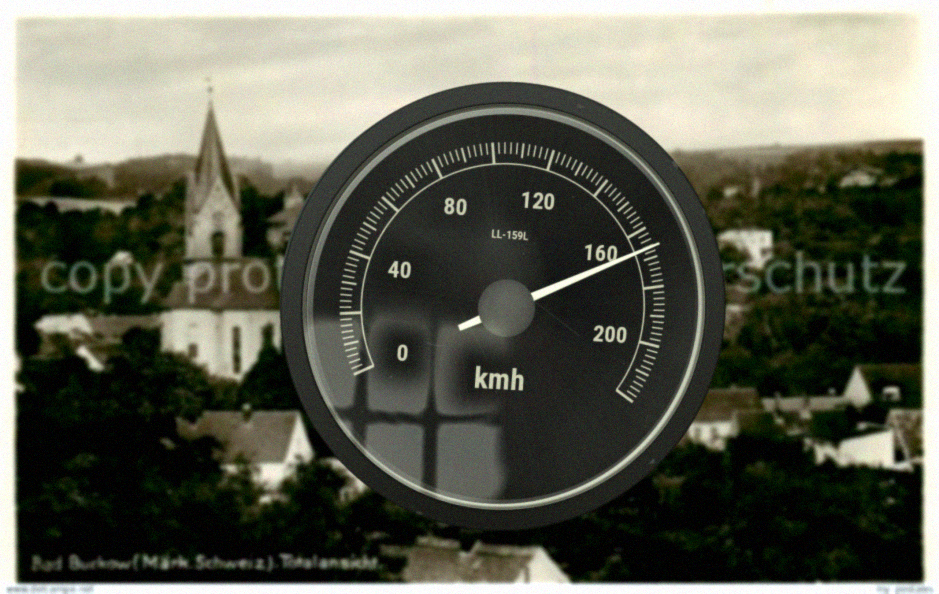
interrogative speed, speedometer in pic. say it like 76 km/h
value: 166 km/h
